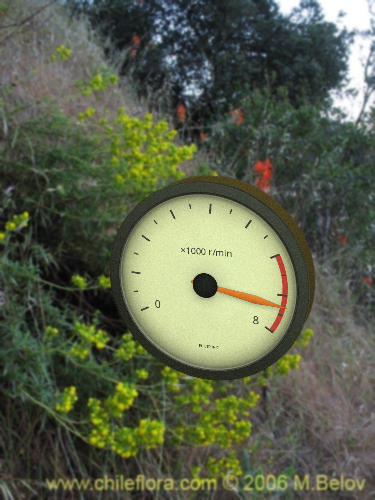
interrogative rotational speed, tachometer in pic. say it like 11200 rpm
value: 7250 rpm
